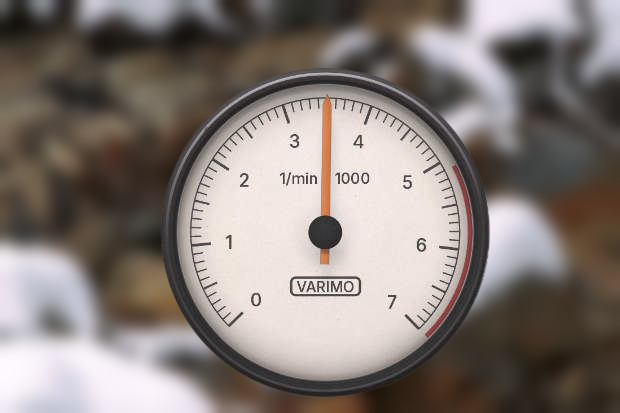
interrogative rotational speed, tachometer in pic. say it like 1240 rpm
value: 3500 rpm
